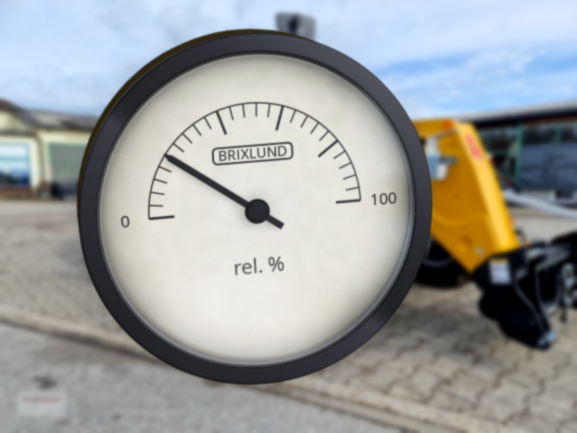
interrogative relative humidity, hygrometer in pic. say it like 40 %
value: 20 %
